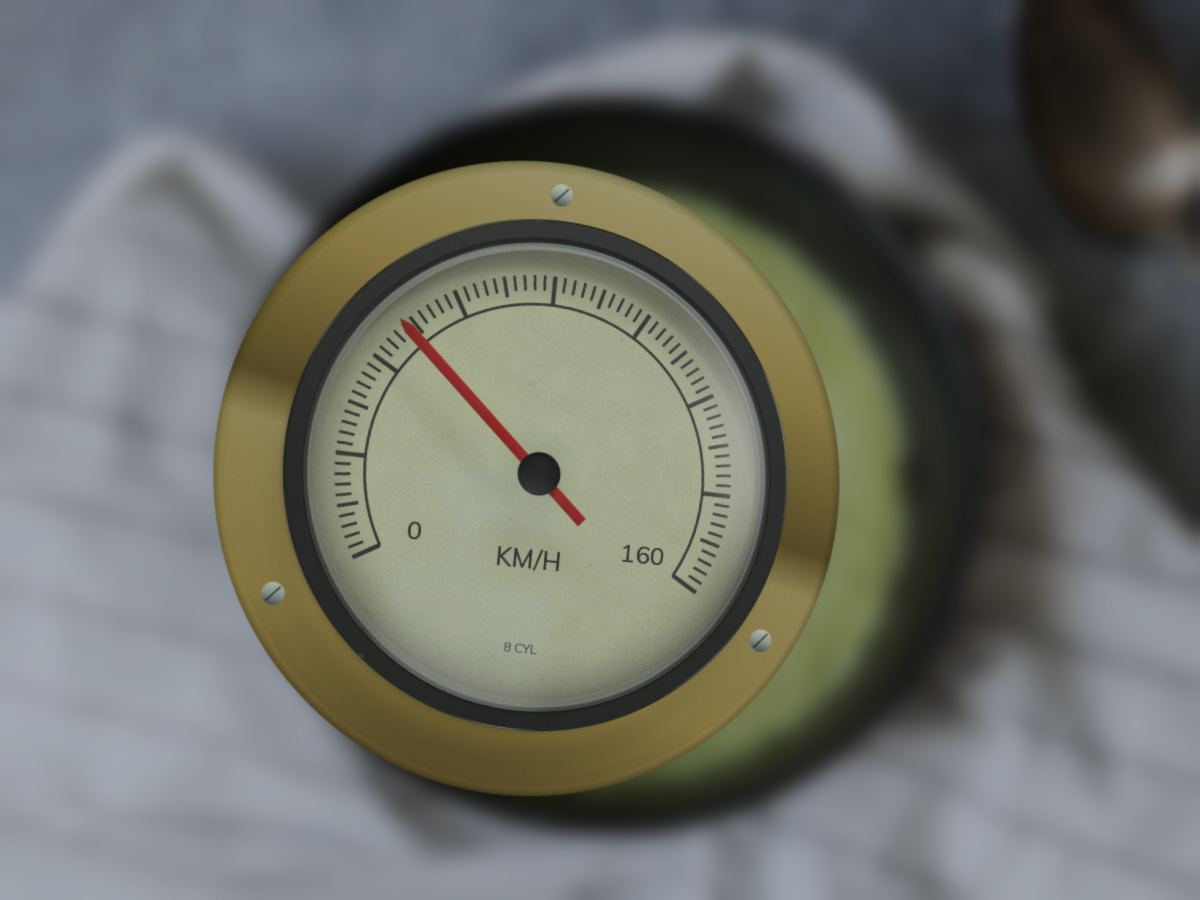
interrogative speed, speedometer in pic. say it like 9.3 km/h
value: 48 km/h
